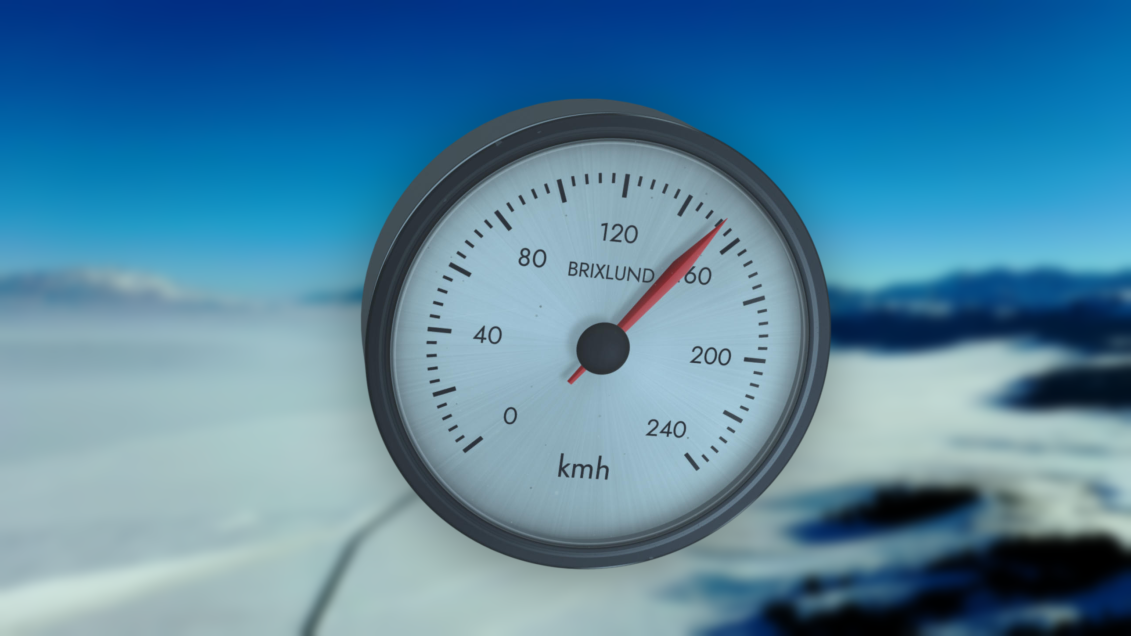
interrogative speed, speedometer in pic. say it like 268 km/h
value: 152 km/h
